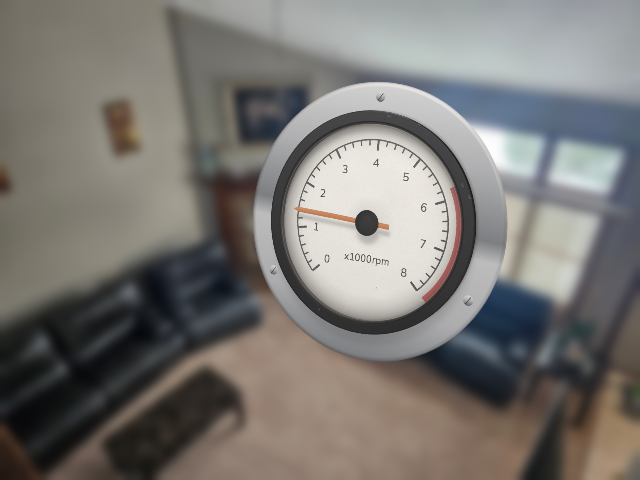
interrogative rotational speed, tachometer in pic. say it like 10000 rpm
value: 1400 rpm
